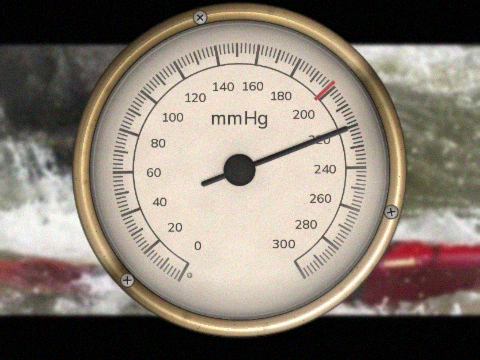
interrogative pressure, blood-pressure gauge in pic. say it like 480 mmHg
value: 220 mmHg
